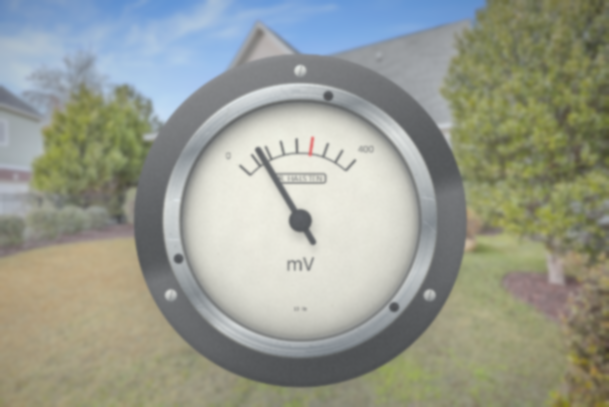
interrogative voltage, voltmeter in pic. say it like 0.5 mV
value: 75 mV
